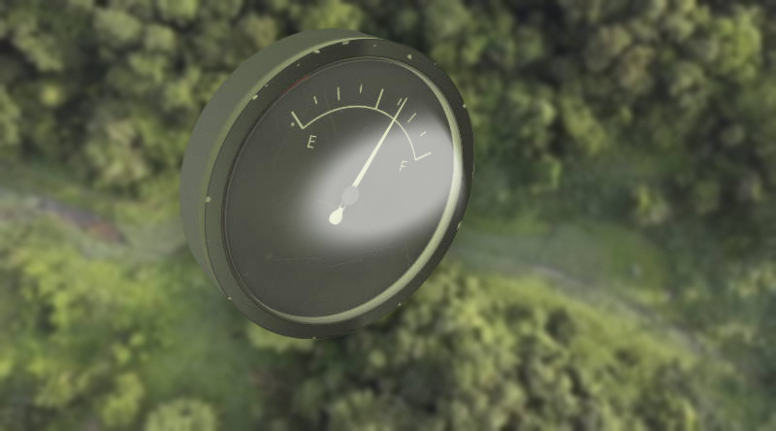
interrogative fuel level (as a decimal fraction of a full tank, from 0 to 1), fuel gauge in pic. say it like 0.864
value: 0.625
